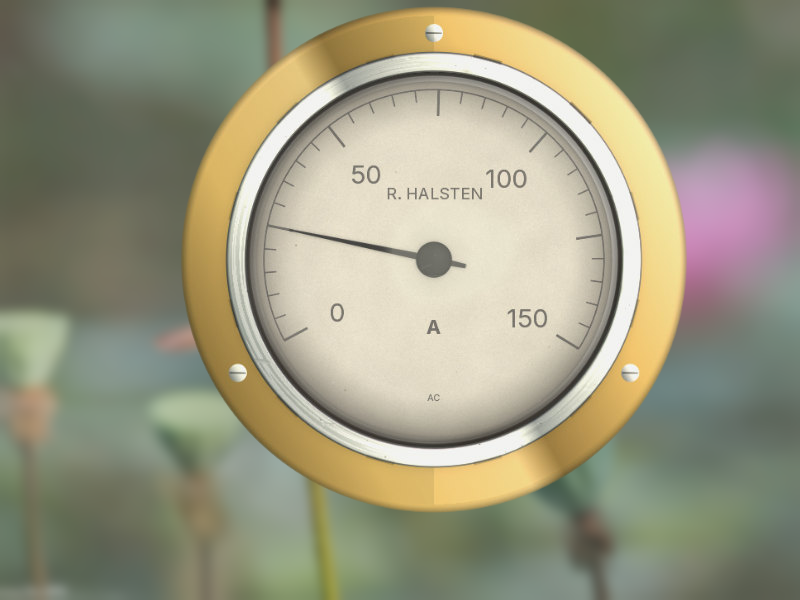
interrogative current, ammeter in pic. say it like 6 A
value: 25 A
